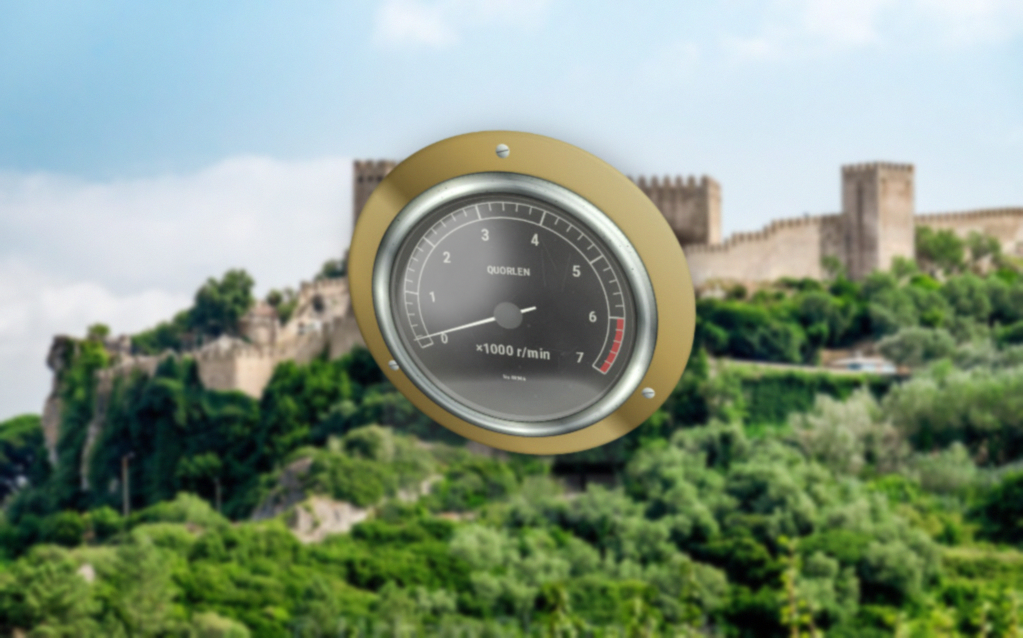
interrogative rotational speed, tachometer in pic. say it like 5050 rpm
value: 200 rpm
